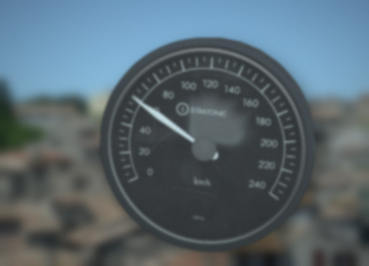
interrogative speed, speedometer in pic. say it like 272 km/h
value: 60 km/h
